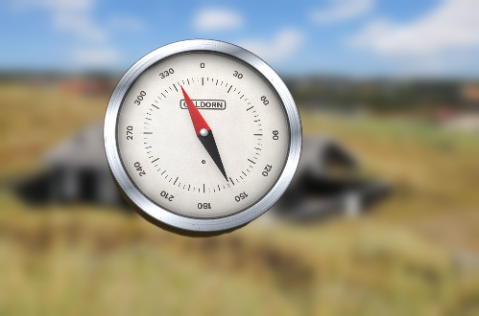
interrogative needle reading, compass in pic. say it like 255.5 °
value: 335 °
